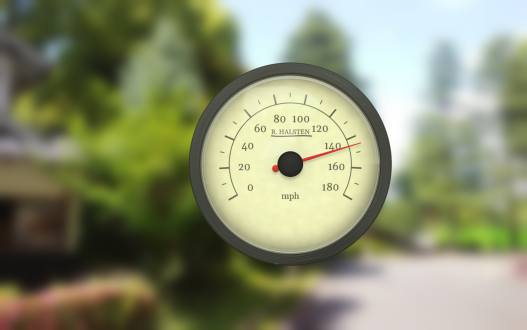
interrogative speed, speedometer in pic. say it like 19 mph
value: 145 mph
